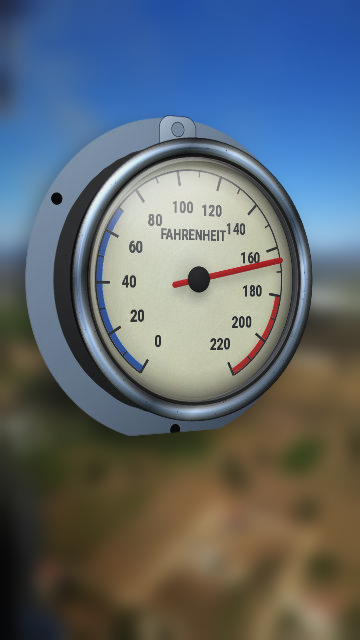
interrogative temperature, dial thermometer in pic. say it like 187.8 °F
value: 165 °F
